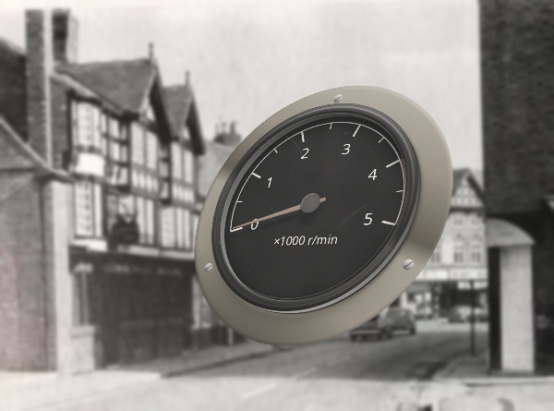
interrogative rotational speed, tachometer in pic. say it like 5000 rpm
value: 0 rpm
